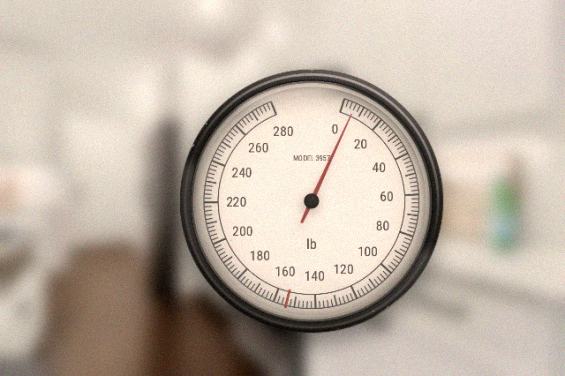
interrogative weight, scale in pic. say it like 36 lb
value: 6 lb
